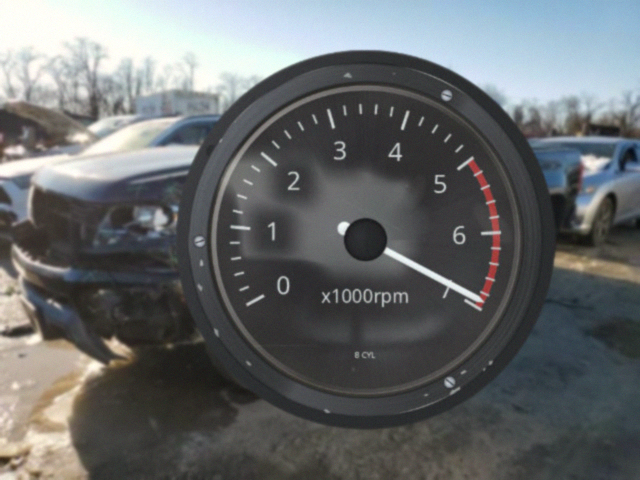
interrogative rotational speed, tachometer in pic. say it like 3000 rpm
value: 6900 rpm
